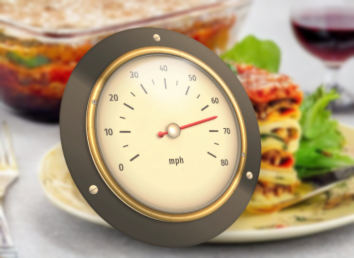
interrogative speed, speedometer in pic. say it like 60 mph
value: 65 mph
